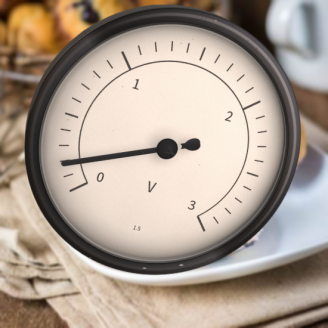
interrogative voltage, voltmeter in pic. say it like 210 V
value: 0.2 V
